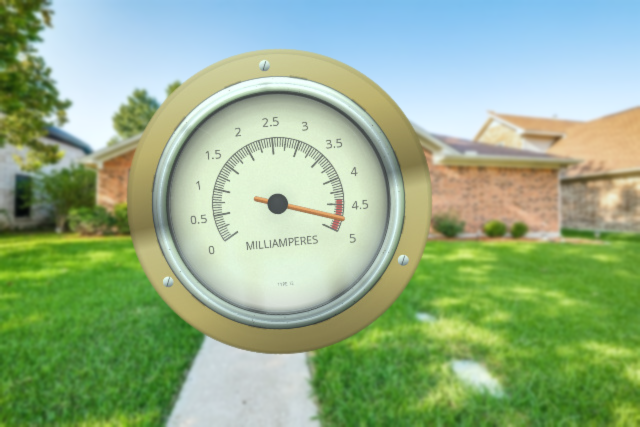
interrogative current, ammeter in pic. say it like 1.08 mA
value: 4.75 mA
